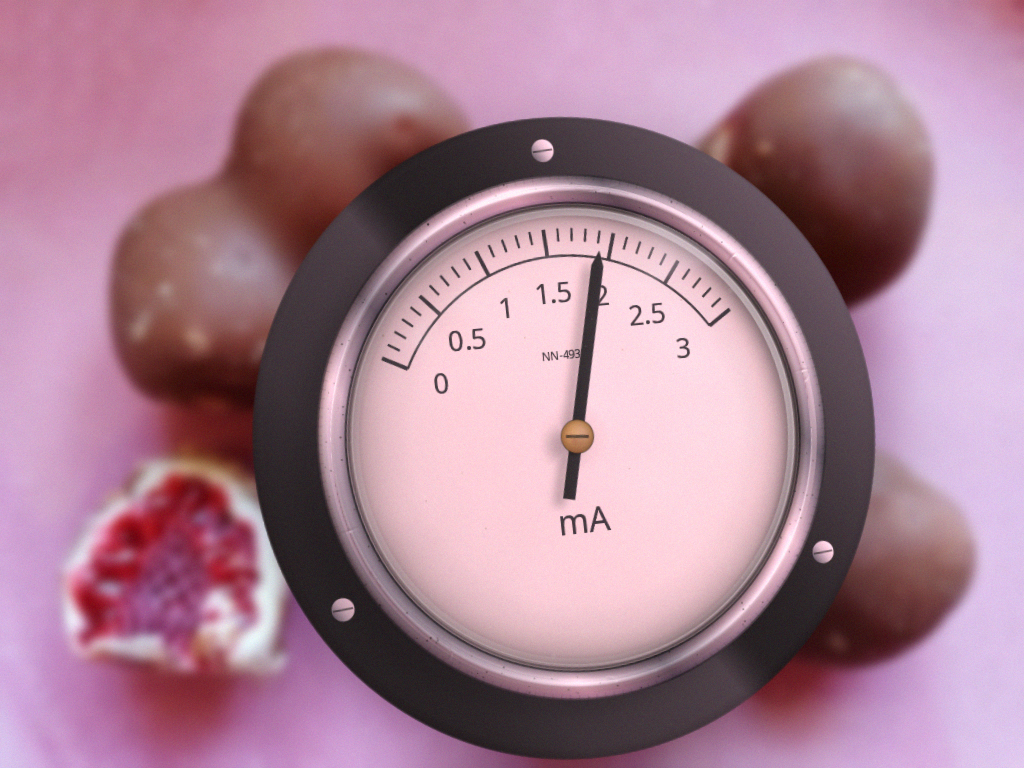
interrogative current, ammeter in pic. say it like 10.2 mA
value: 1.9 mA
